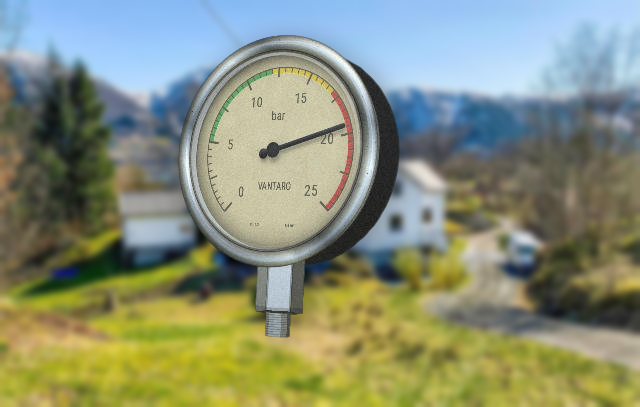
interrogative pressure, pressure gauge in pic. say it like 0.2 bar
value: 19.5 bar
